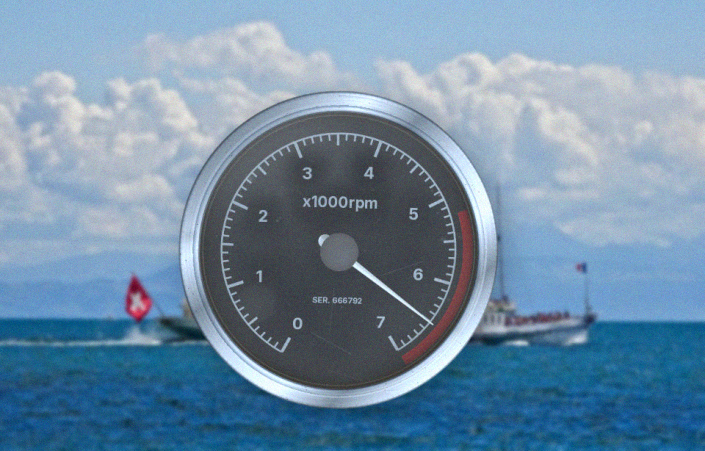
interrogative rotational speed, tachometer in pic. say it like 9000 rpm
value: 6500 rpm
